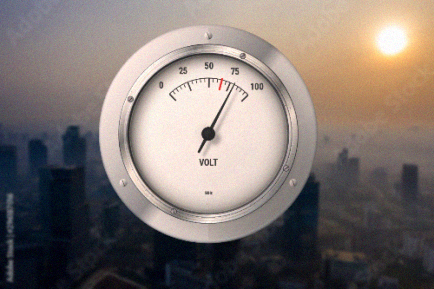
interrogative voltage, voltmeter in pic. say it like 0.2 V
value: 80 V
